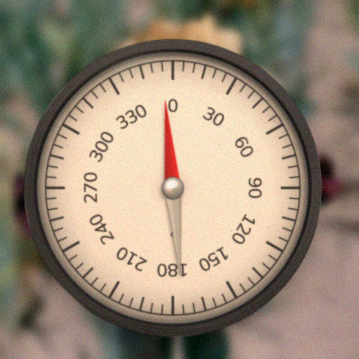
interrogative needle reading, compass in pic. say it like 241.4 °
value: 355 °
